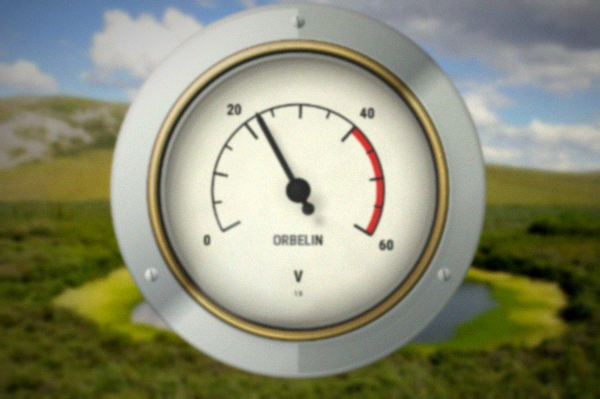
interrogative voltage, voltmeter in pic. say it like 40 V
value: 22.5 V
